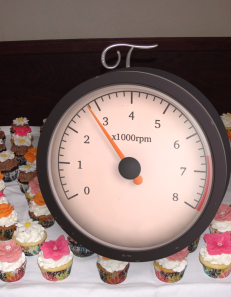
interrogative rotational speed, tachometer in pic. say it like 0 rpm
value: 2800 rpm
